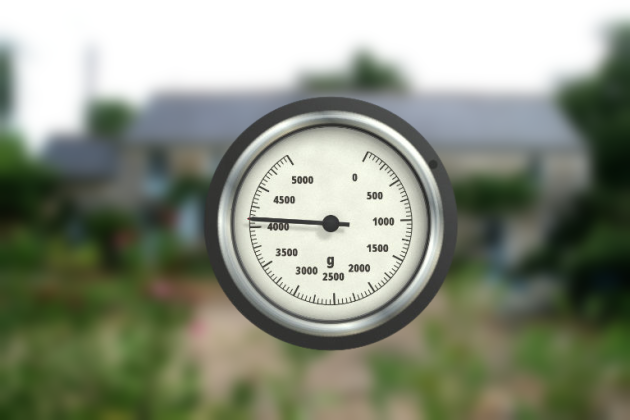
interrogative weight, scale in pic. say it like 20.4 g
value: 4100 g
